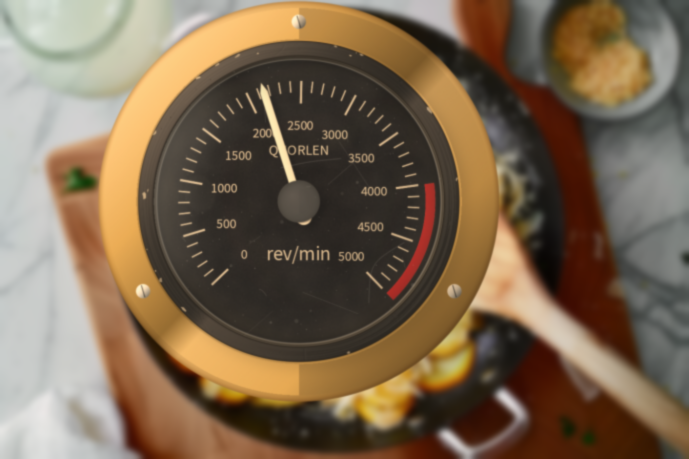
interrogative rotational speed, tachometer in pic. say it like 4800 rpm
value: 2150 rpm
